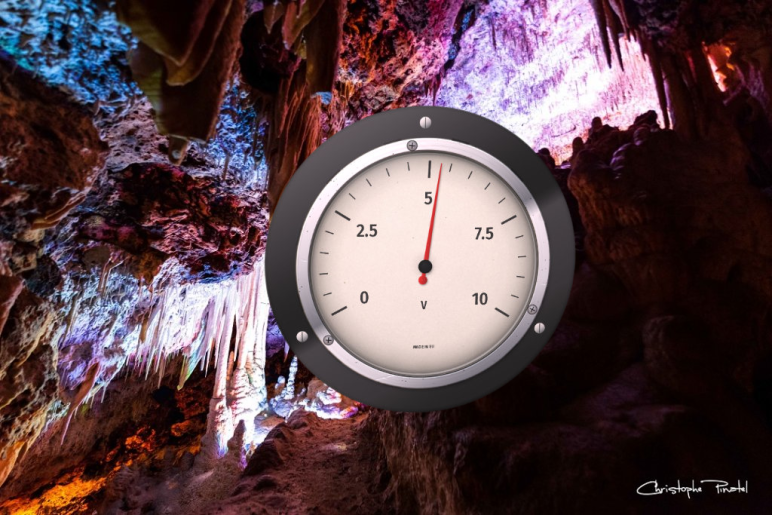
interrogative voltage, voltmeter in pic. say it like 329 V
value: 5.25 V
